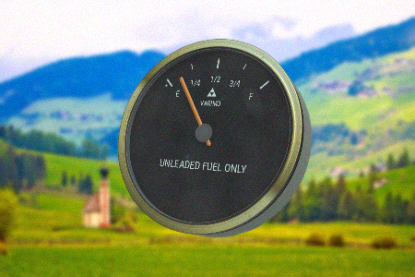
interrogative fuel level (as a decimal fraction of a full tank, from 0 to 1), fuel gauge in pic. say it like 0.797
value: 0.125
